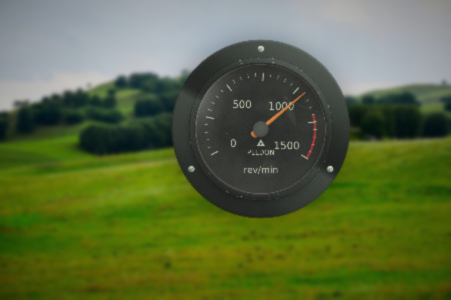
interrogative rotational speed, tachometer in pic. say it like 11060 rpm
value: 1050 rpm
